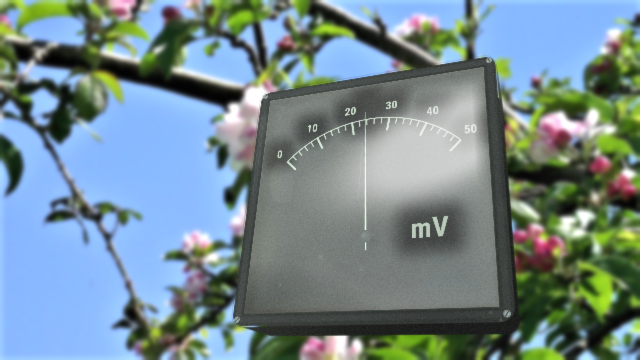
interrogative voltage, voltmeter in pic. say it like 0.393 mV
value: 24 mV
